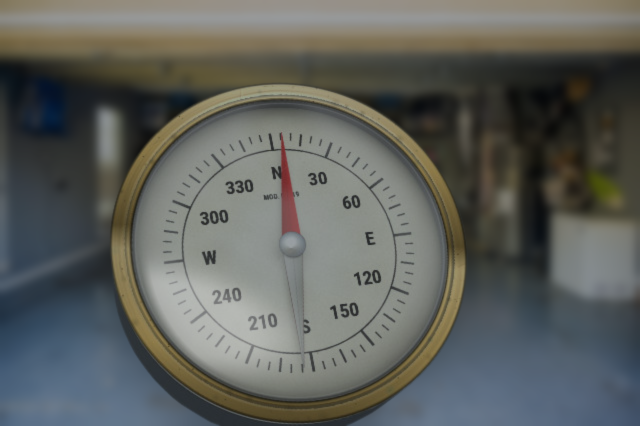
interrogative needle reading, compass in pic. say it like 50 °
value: 5 °
